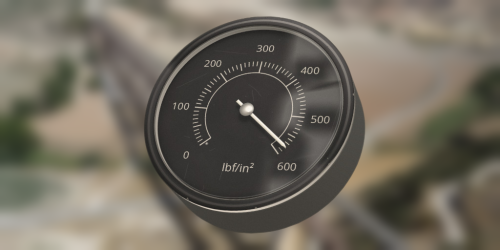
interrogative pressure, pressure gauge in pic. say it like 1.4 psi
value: 580 psi
